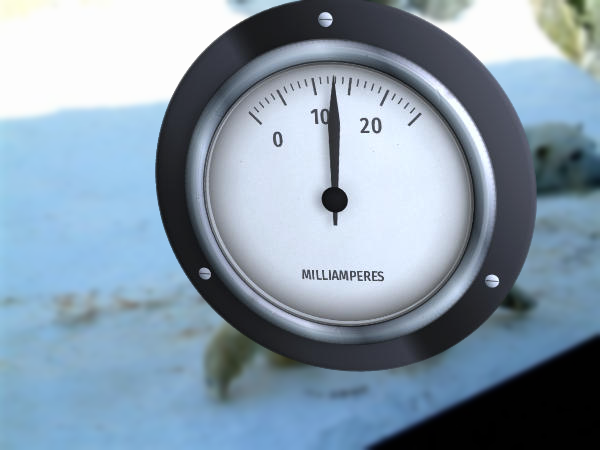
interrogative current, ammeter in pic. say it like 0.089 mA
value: 13 mA
